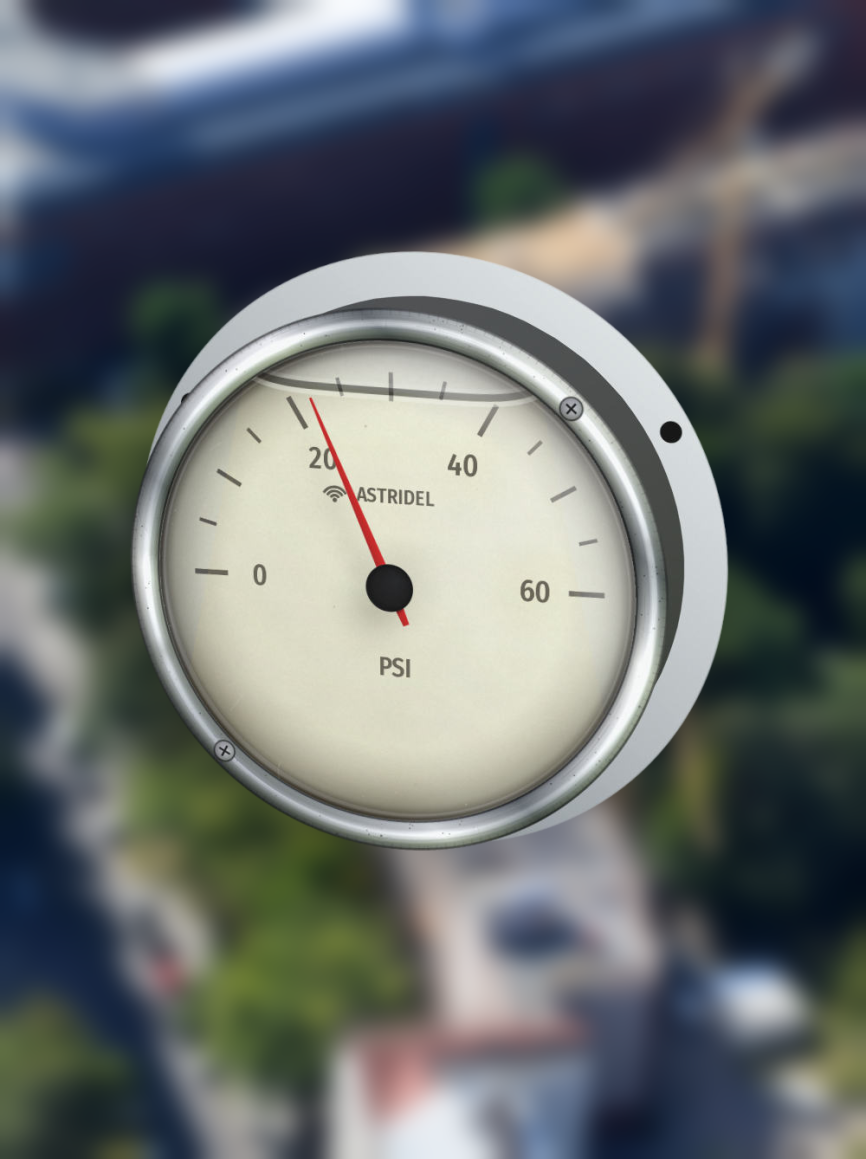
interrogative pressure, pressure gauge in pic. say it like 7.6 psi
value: 22.5 psi
